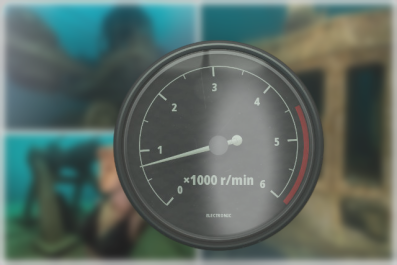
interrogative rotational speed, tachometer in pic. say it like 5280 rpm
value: 750 rpm
